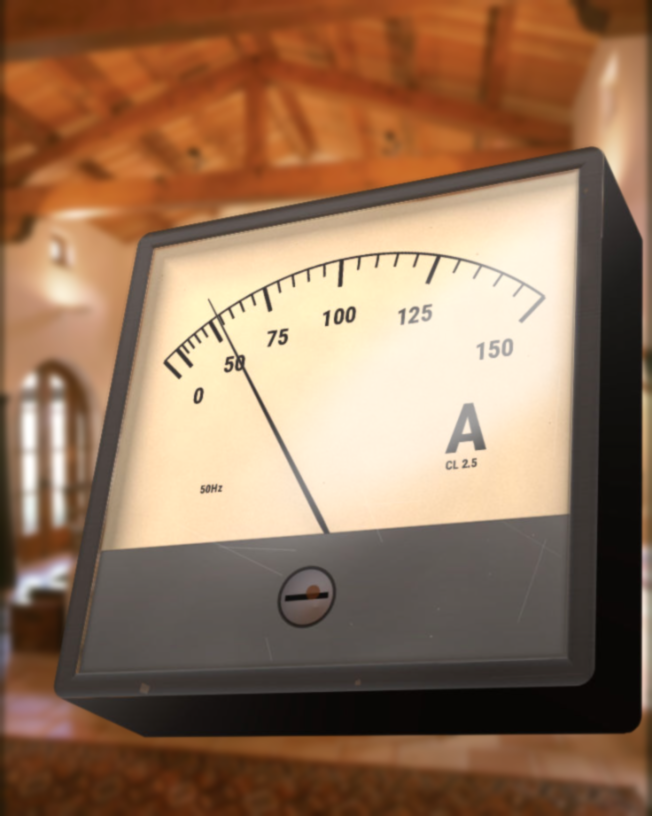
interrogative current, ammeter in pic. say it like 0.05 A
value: 55 A
